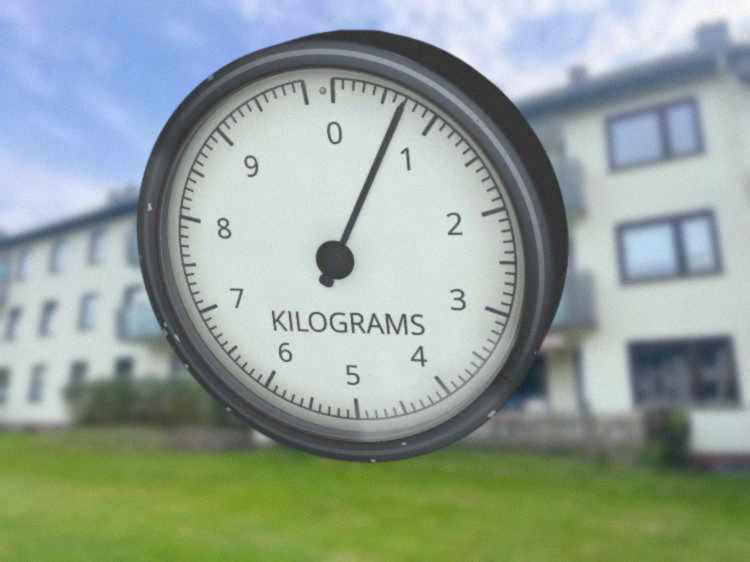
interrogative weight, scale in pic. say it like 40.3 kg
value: 0.7 kg
